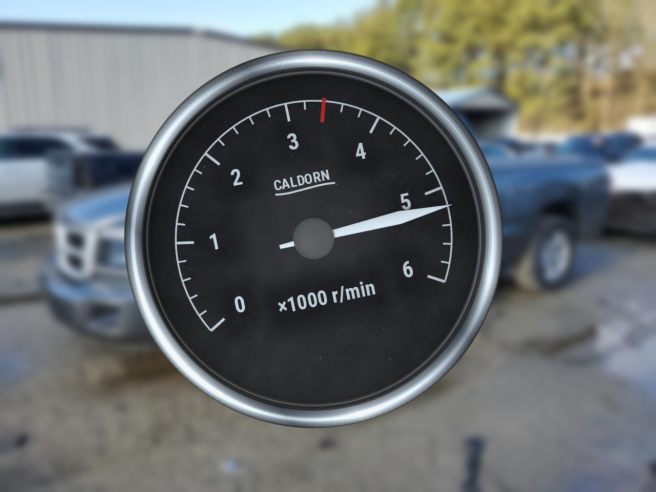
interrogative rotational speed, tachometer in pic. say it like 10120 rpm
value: 5200 rpm
